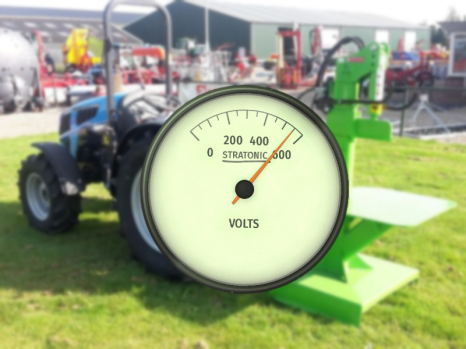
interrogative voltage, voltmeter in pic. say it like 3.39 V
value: 550 V
